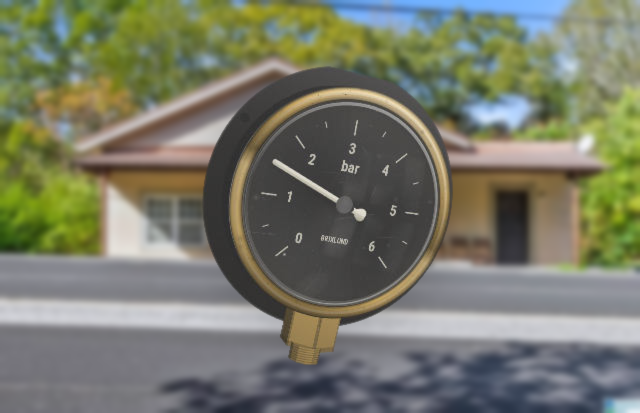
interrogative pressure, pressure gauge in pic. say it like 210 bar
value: 1.5 bar
